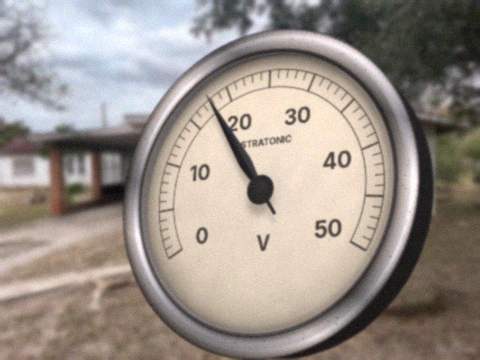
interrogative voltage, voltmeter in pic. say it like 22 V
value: 18 V
